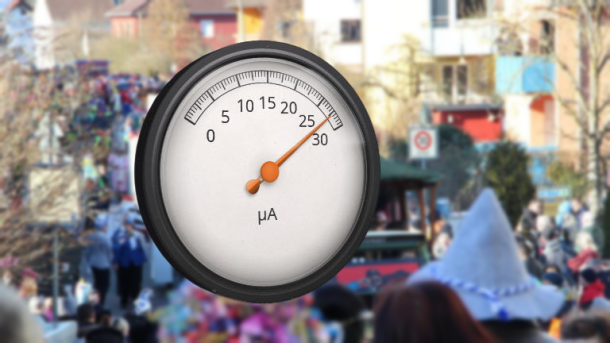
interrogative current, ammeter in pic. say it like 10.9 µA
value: 27.5 µA
